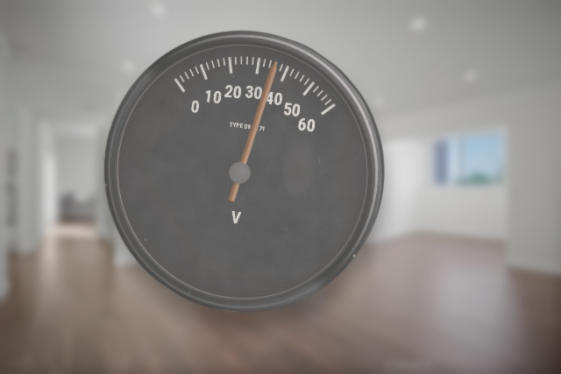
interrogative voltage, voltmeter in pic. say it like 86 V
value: 36 V
